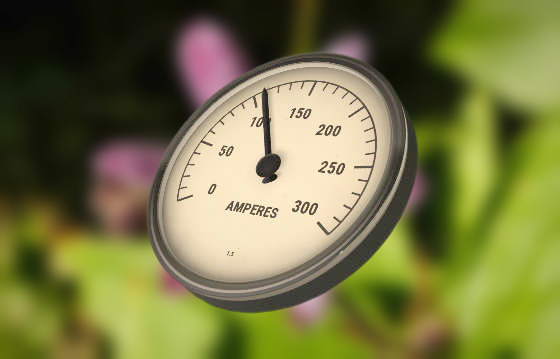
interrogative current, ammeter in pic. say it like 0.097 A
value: 110 A
